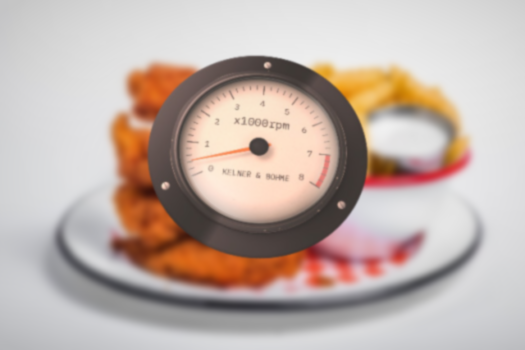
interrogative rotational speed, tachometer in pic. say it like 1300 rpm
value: 400 rpm
